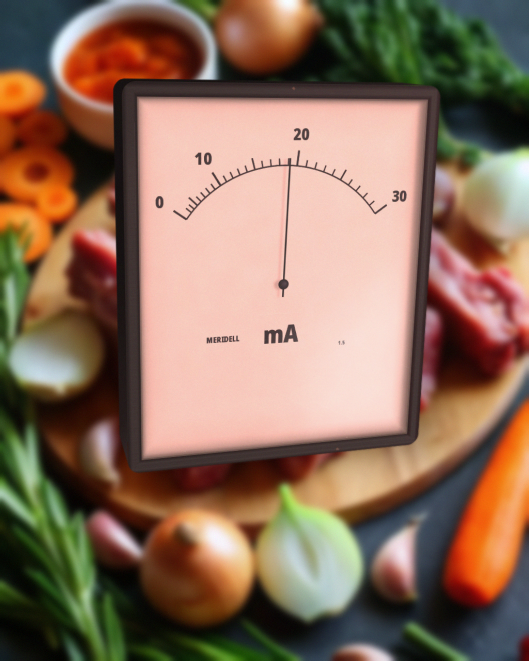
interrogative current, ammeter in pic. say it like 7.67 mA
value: 19 mA
